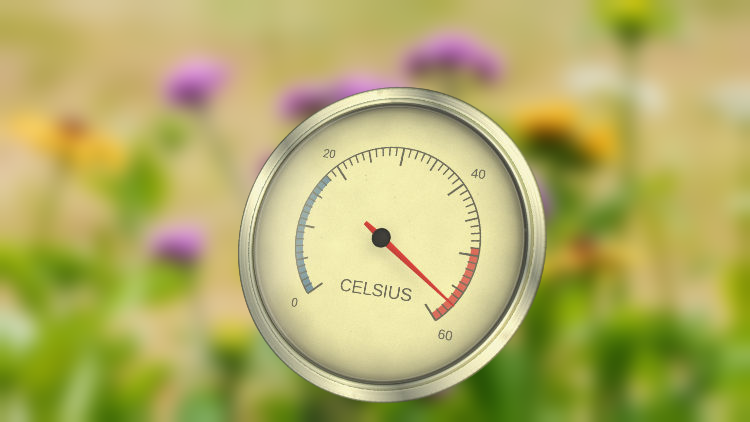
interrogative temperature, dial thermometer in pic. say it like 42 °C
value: 57 °C
